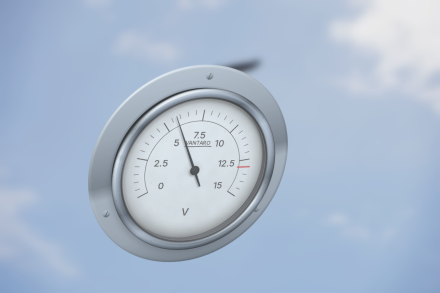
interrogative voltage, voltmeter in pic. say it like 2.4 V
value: 5.75 V
